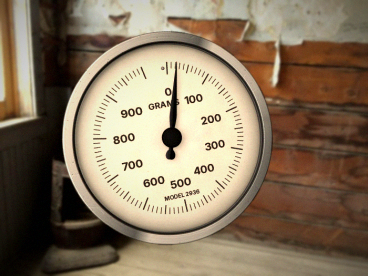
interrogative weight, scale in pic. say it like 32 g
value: 20 g
